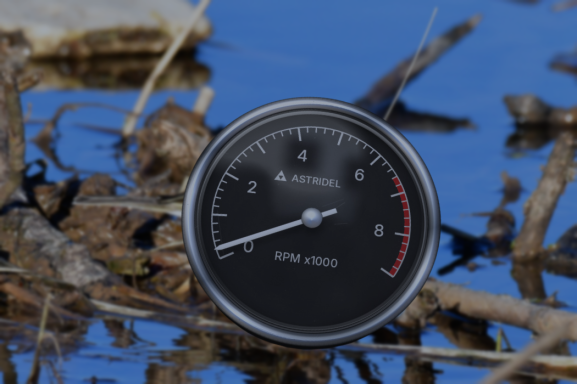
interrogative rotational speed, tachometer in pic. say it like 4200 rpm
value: 200 rpm
